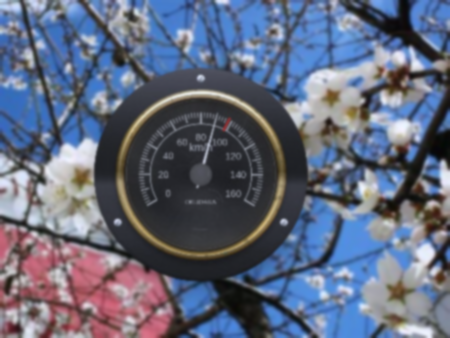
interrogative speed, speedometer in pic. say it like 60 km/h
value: 90 km/h
